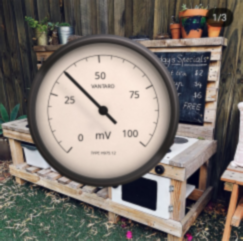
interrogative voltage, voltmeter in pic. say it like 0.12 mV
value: 35 mV
